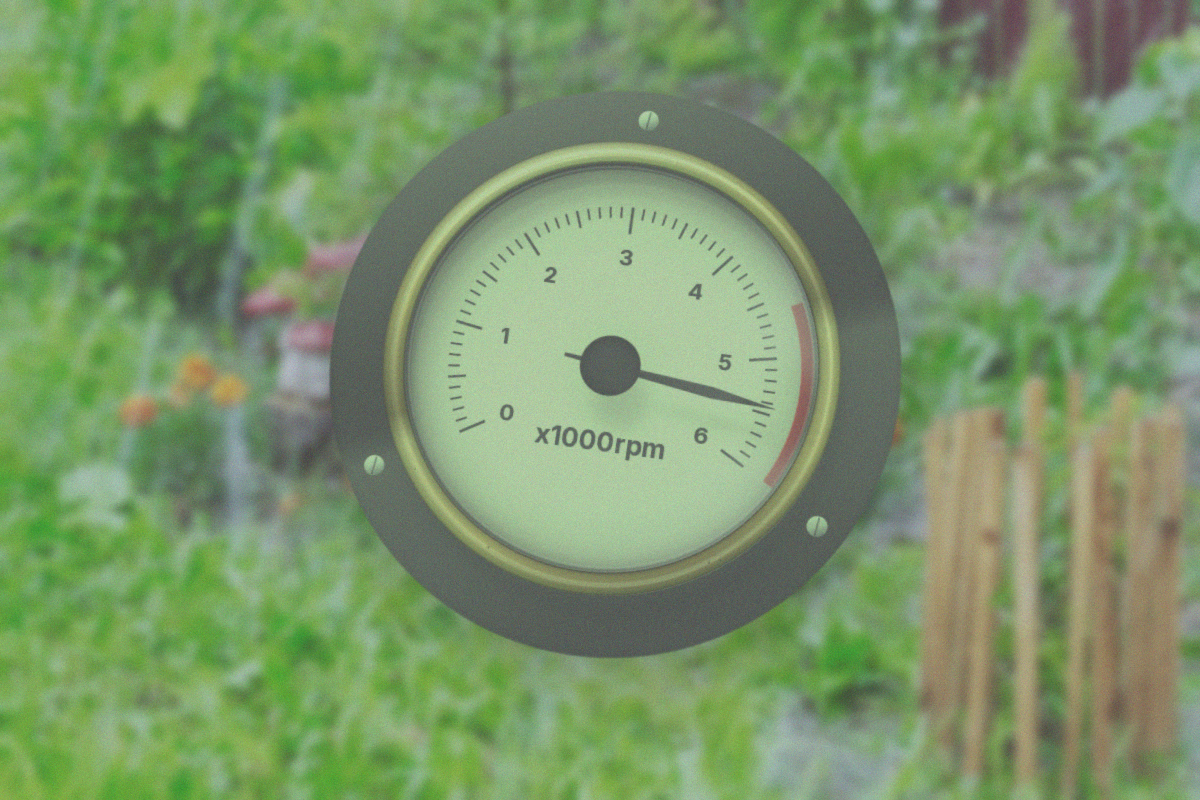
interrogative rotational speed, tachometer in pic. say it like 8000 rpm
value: 5450 rpm
